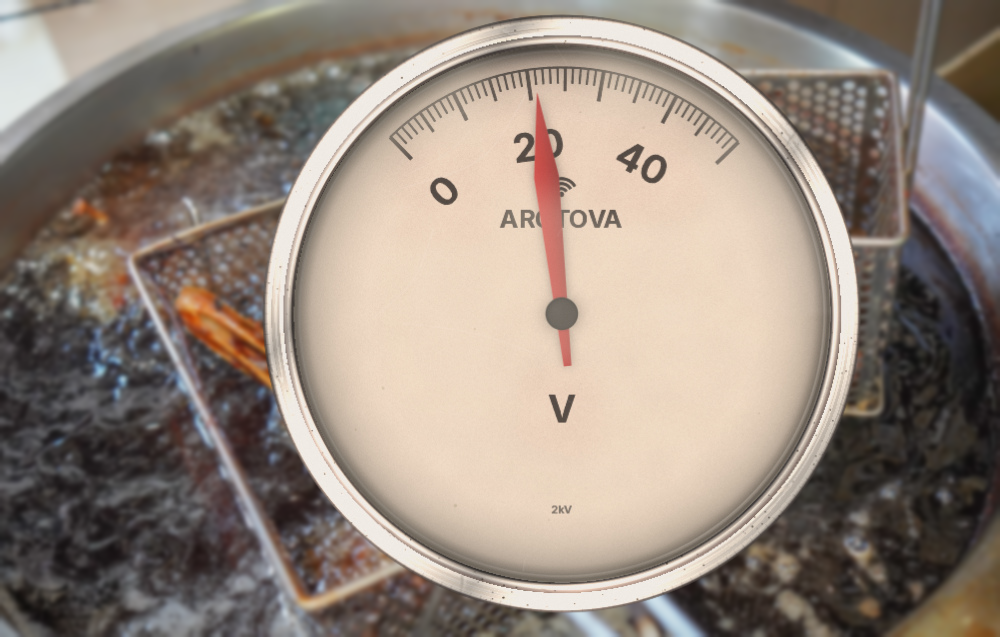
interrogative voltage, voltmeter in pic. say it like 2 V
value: 21 V
